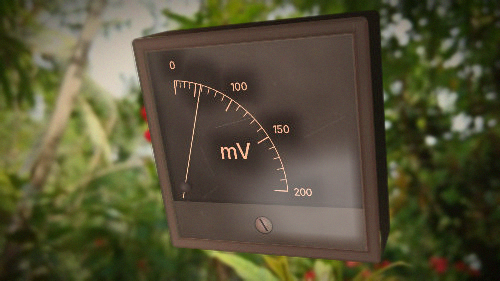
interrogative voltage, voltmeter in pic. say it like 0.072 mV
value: 60 mV
